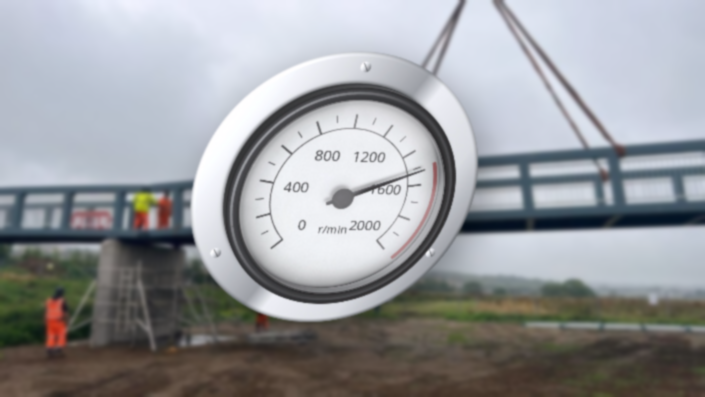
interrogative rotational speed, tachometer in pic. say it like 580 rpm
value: 1500 rpm
